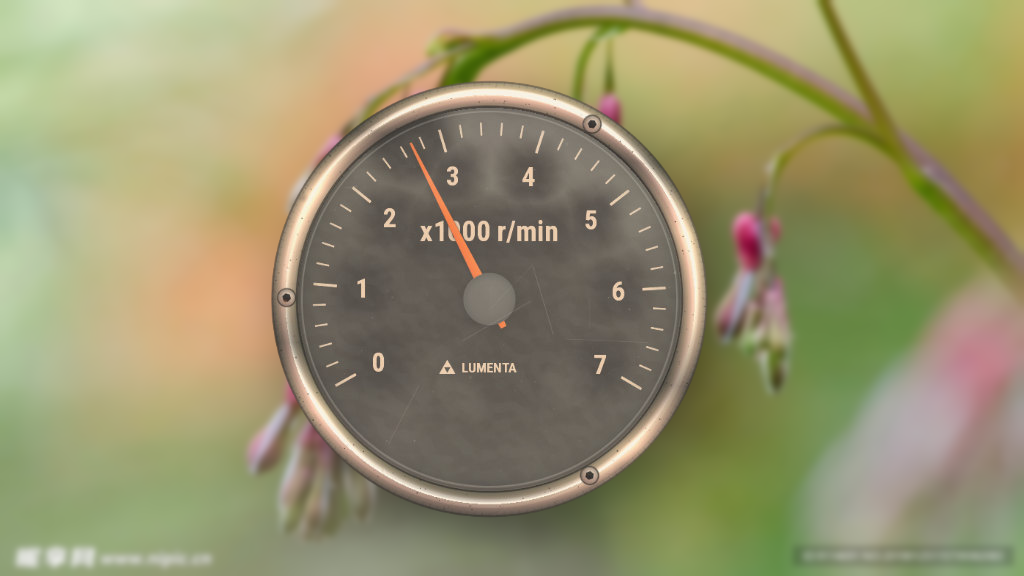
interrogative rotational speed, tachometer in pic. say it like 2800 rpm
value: 2700 rpm
